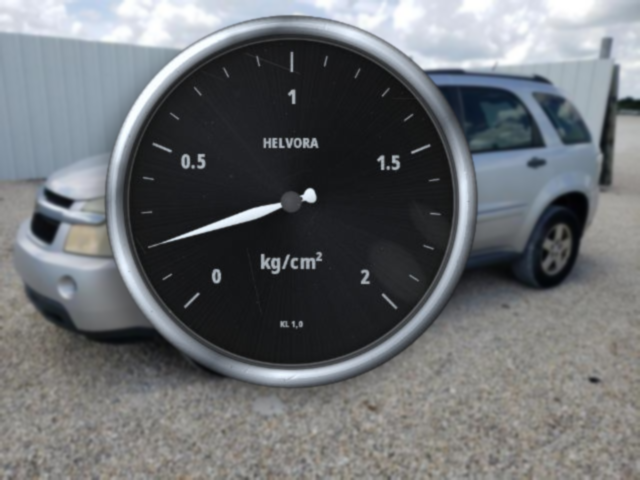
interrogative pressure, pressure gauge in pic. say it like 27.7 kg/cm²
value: 0.2 kg/cm²
